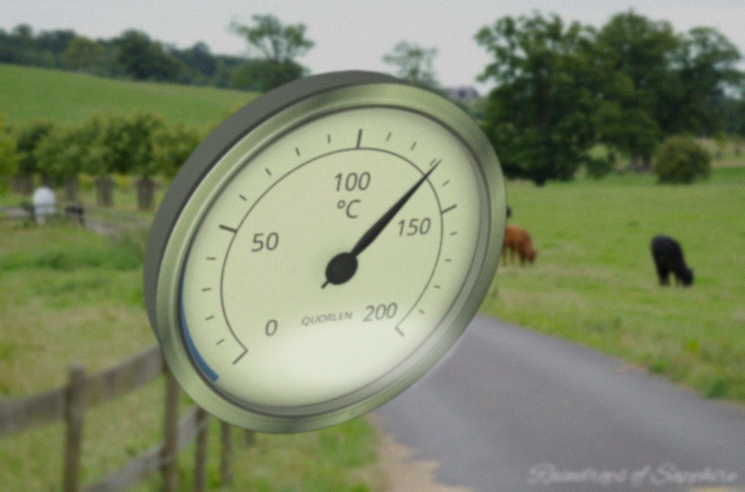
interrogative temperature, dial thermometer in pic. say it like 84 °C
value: 130 °C
